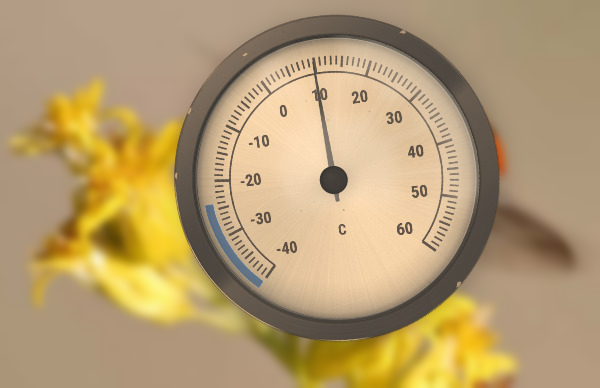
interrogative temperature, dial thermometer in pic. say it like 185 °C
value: 10 °C
